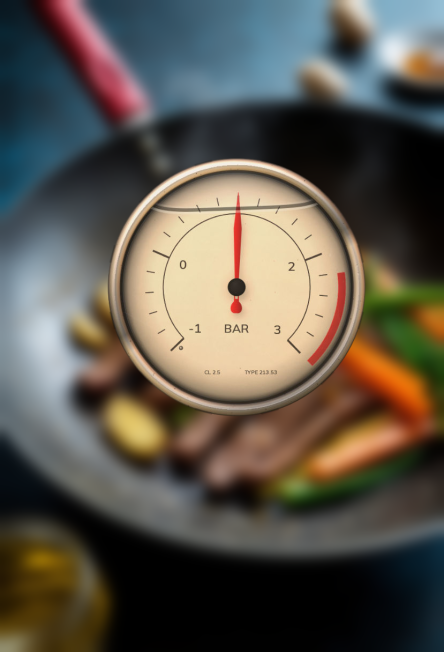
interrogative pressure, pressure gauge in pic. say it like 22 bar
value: 1 bar
